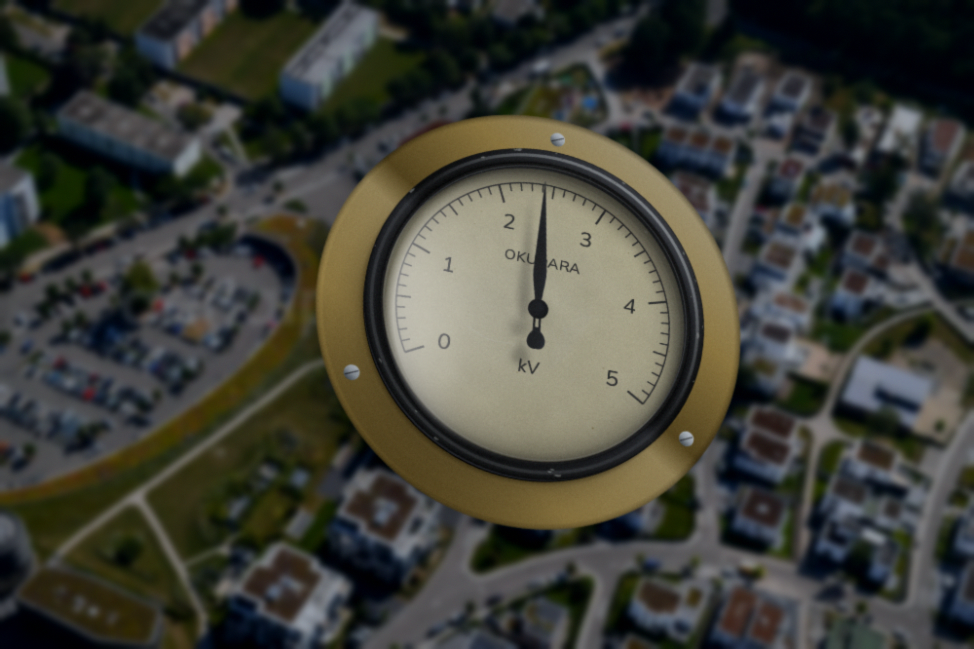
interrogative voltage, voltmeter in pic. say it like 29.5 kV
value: 2.4 kV
